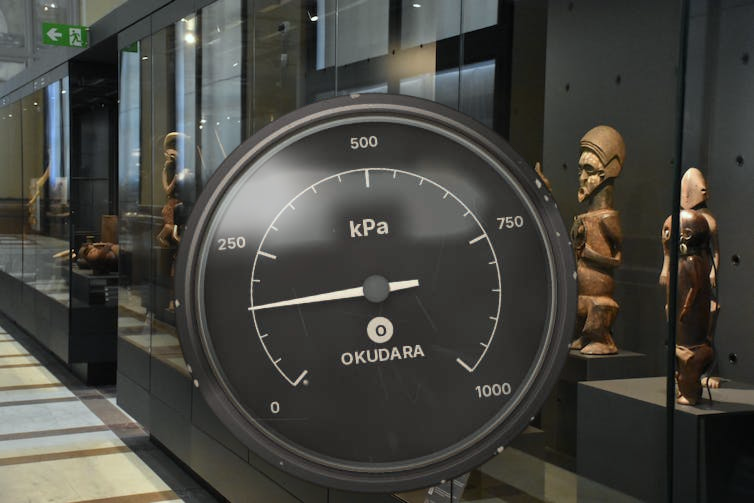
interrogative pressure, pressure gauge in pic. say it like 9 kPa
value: 150 kPa
